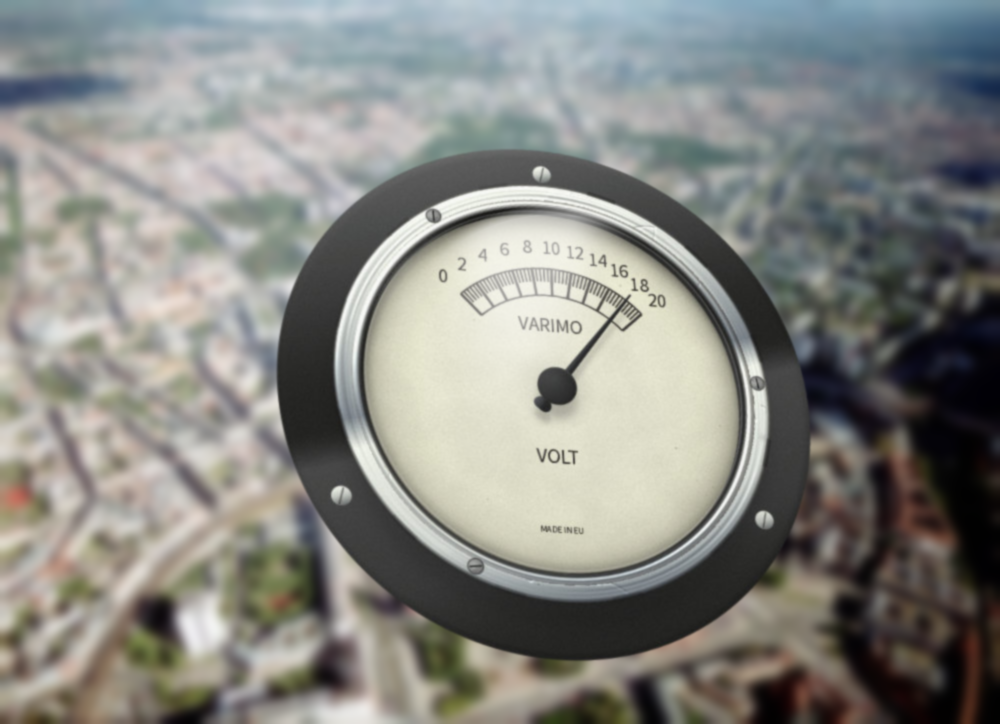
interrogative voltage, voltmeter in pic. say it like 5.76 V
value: 18 V
